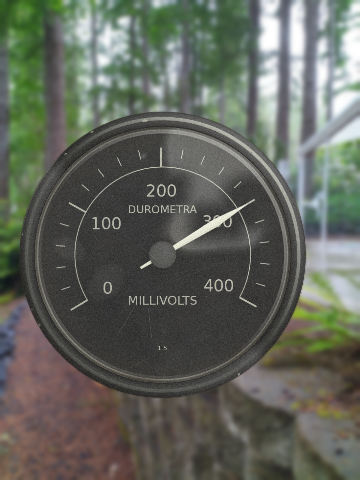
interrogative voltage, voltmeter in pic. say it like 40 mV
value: 300 mV
